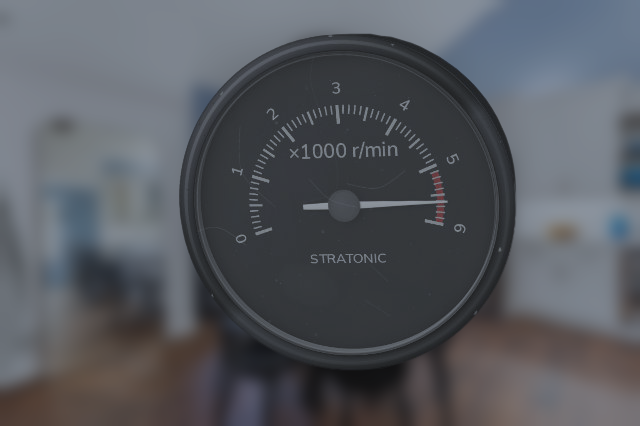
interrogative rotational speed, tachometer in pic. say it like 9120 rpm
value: 5600 rpm
